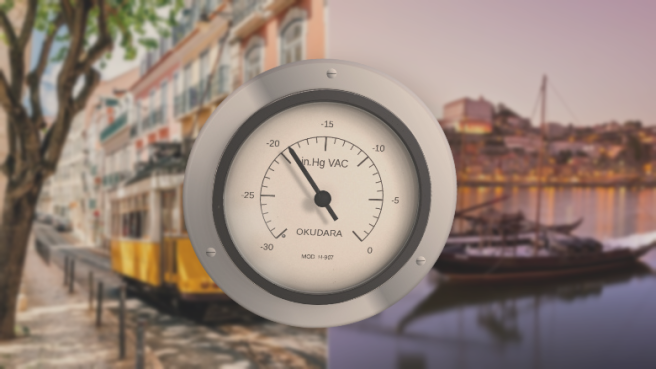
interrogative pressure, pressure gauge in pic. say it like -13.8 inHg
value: -19 inHg
